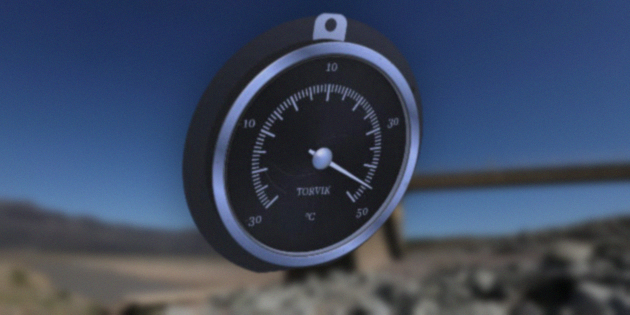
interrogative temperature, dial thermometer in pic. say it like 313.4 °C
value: 45 °C
